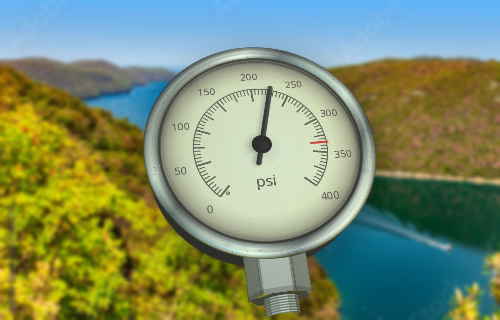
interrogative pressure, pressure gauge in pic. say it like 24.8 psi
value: 225 psi
